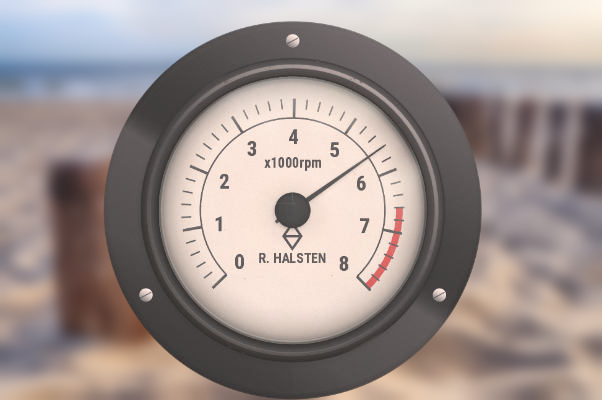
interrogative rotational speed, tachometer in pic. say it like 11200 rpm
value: 5600 rpm
